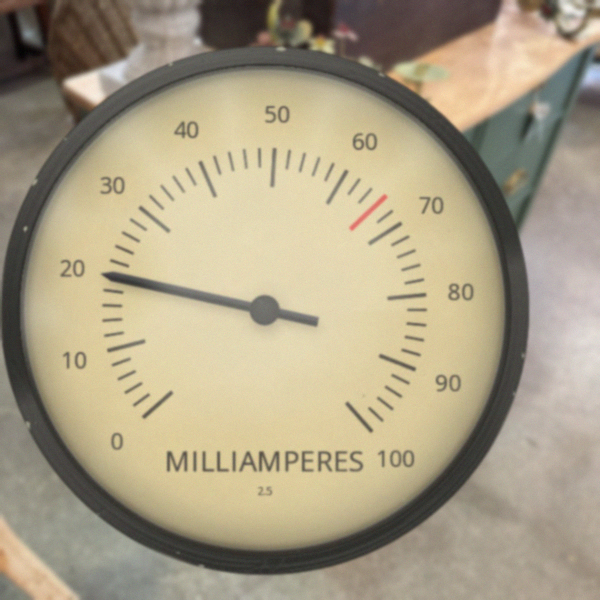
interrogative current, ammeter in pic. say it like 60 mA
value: 20 mA
